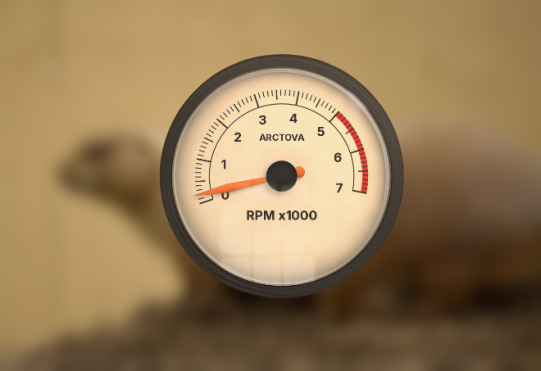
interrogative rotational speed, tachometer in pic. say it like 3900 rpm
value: 200 rpm
